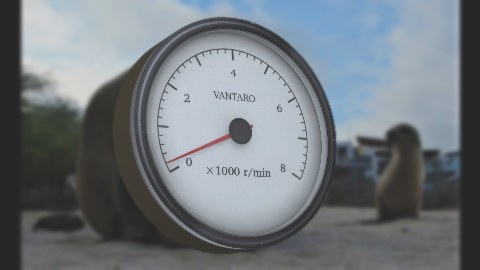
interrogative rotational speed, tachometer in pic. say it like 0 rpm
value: 200 rpm
